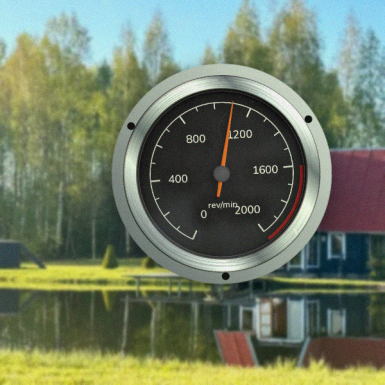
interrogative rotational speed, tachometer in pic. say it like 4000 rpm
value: 1100 rpm
